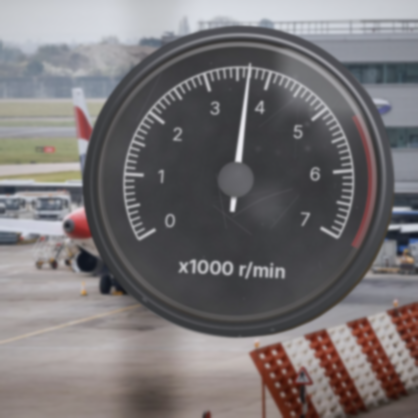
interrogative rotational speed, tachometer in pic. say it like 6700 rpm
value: 3700 rpm
